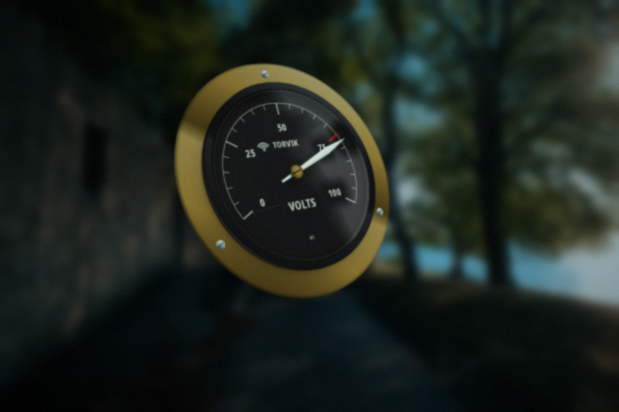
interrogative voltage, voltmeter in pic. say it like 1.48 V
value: 77.5 V
